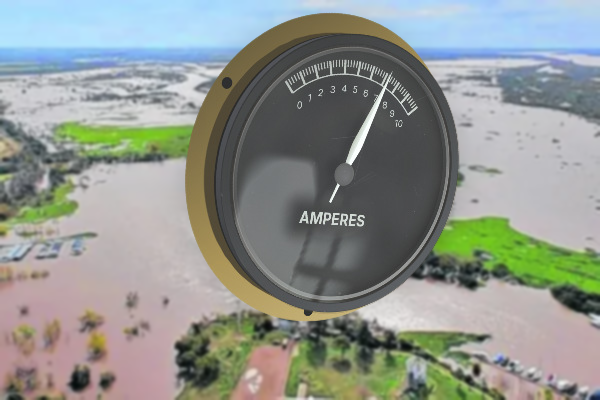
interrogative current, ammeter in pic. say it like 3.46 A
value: 7 A
